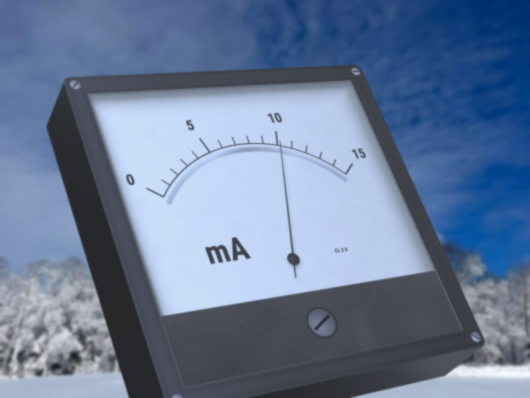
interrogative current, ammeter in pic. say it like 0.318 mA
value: 10 mA
